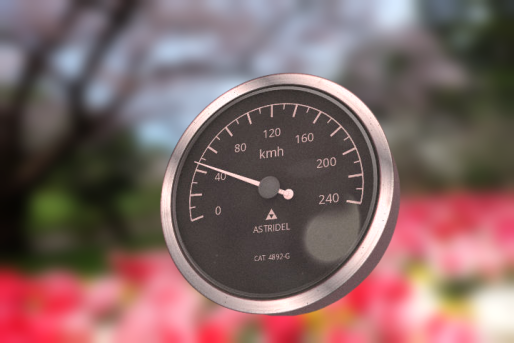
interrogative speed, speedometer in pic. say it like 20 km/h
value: 45 km/h
